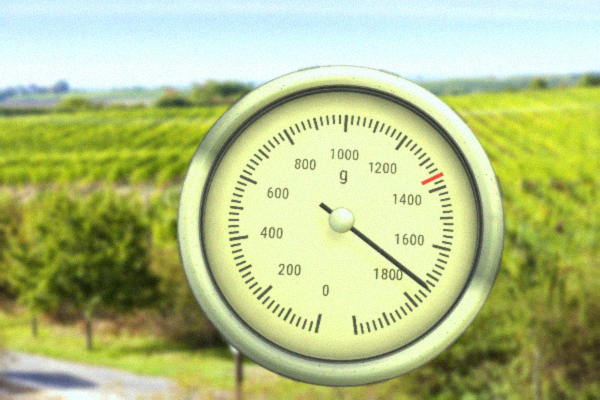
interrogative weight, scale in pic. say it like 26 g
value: 1740 g
